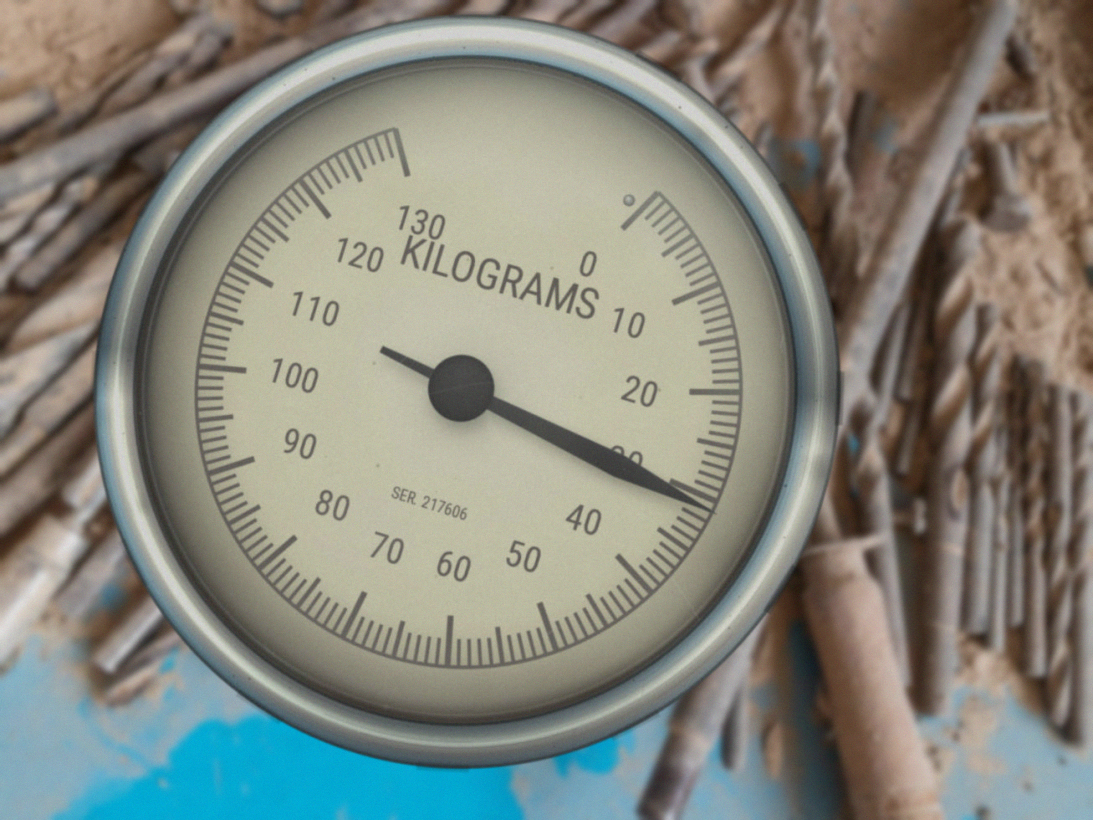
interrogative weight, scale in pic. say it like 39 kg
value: 31 kg
